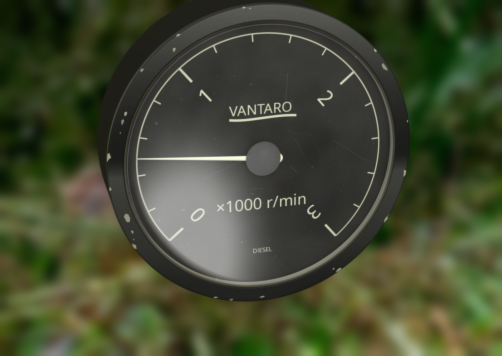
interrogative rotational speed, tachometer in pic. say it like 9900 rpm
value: 500 rpm
